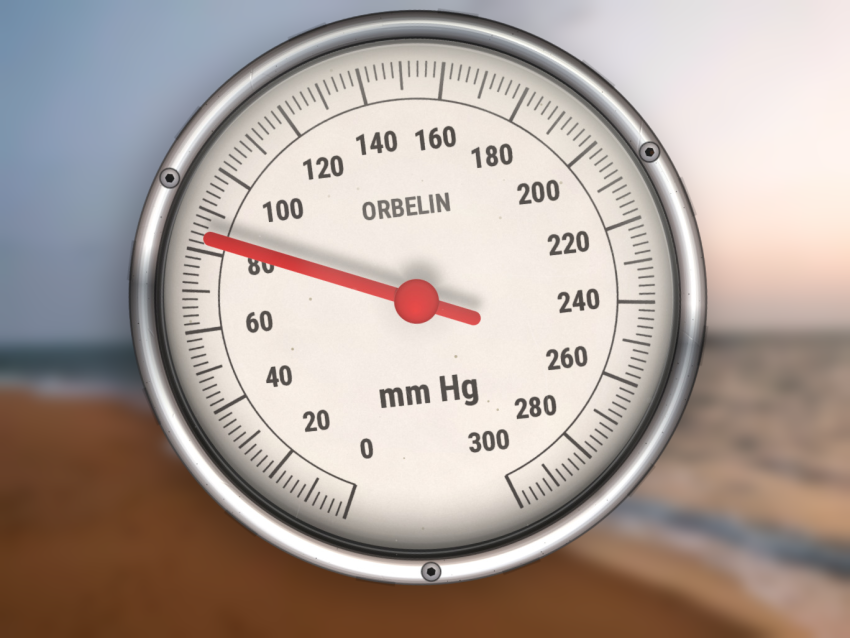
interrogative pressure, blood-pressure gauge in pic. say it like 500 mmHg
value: 84 mmHg
